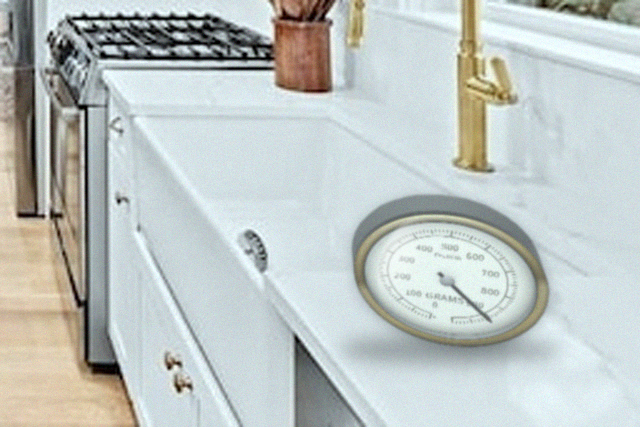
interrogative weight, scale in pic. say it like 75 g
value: 900 g
